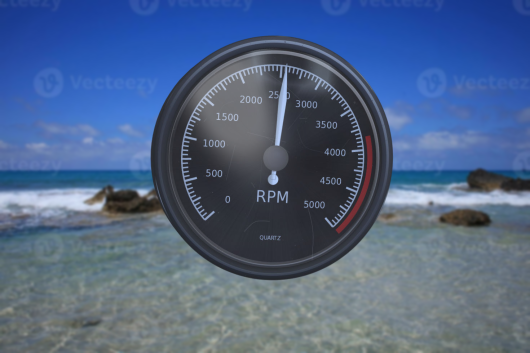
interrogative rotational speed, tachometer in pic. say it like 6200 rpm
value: 2550 rpm
